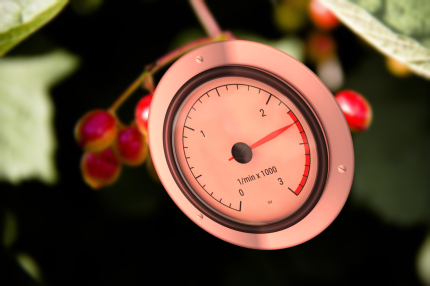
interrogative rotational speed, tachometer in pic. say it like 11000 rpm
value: 2300 rpm
